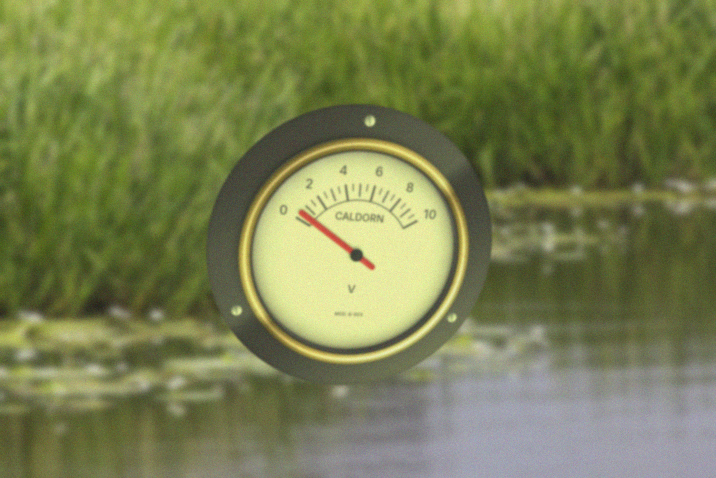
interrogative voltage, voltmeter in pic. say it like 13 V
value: 0.5 V
